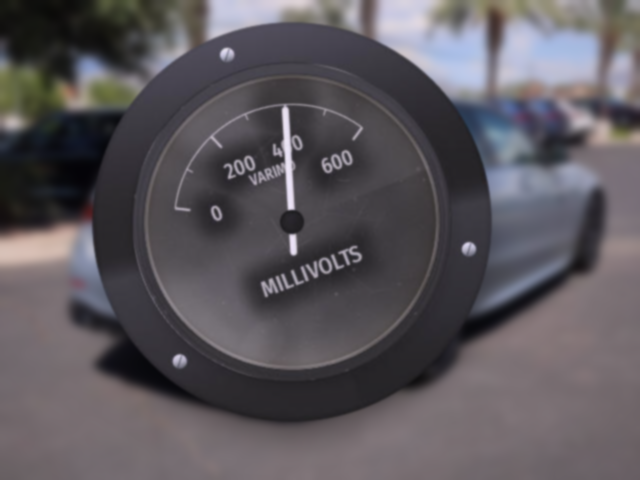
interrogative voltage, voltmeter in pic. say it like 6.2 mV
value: 400 mV
